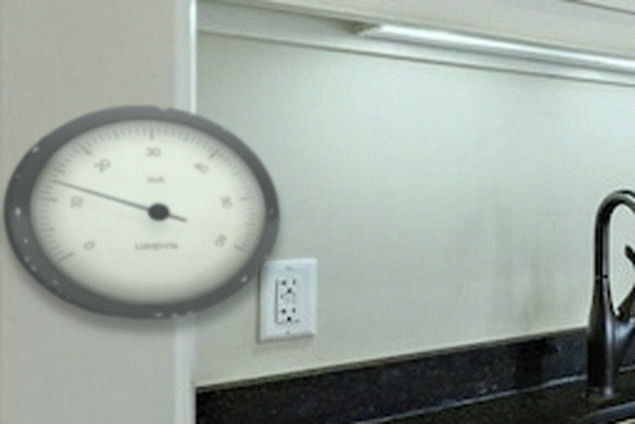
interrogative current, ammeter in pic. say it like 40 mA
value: 13 mA
